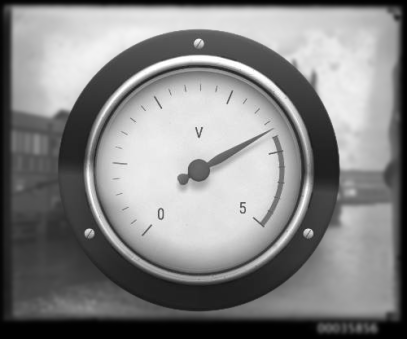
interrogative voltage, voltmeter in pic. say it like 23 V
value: 3.7 V
